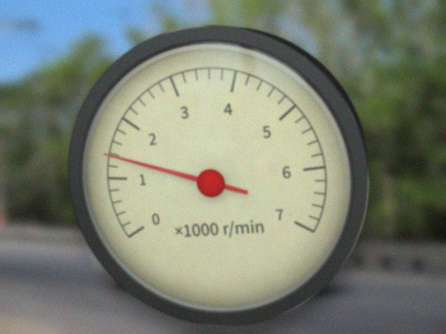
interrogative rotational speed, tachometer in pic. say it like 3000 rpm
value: 1400 rpm
